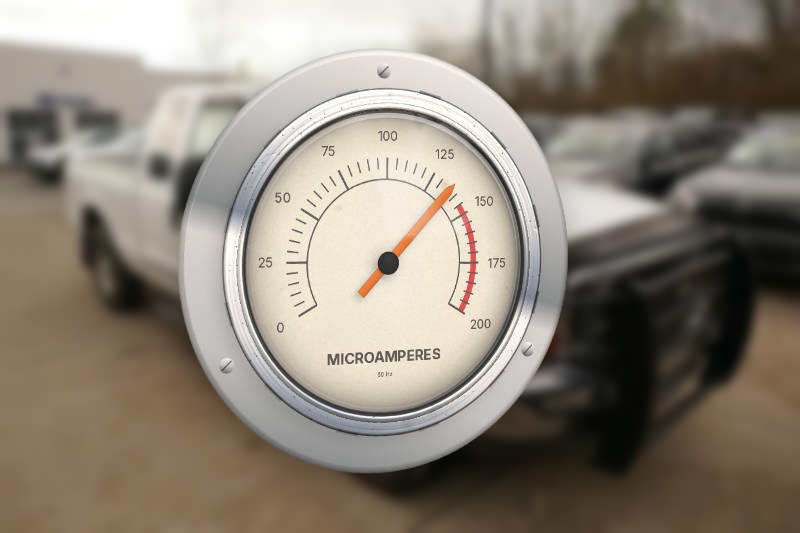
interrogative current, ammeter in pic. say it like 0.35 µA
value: 135 µA
